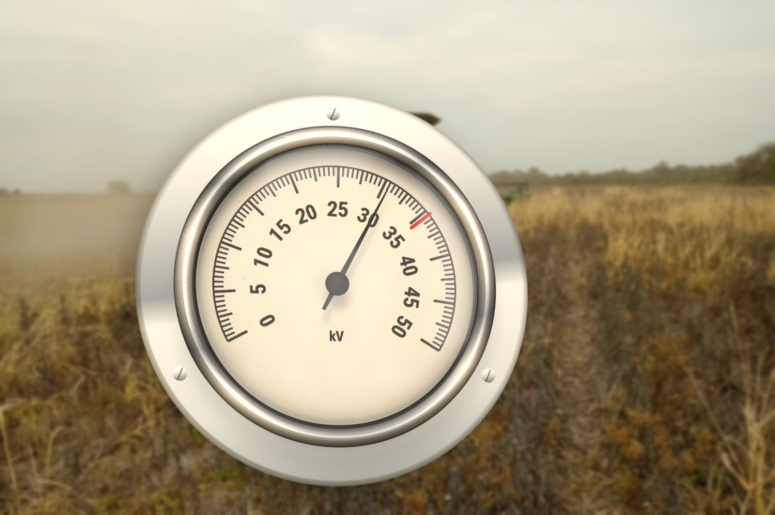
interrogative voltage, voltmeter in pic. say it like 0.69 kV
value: 30.5 kV
